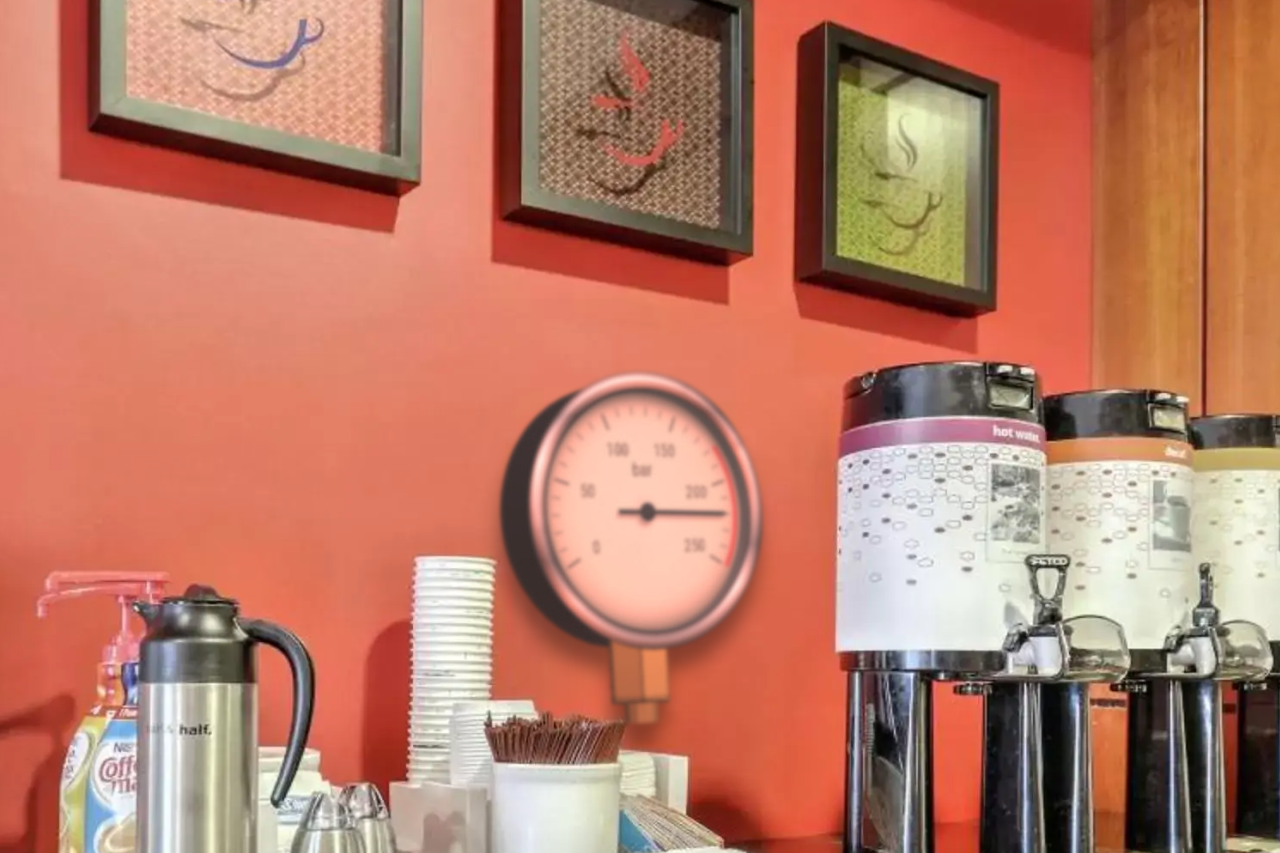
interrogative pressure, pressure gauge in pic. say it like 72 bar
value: 220 bar
